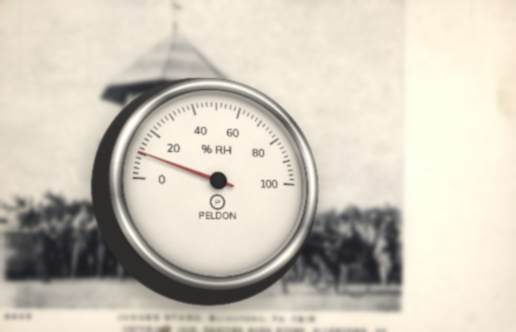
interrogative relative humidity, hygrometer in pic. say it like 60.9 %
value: 10 %
